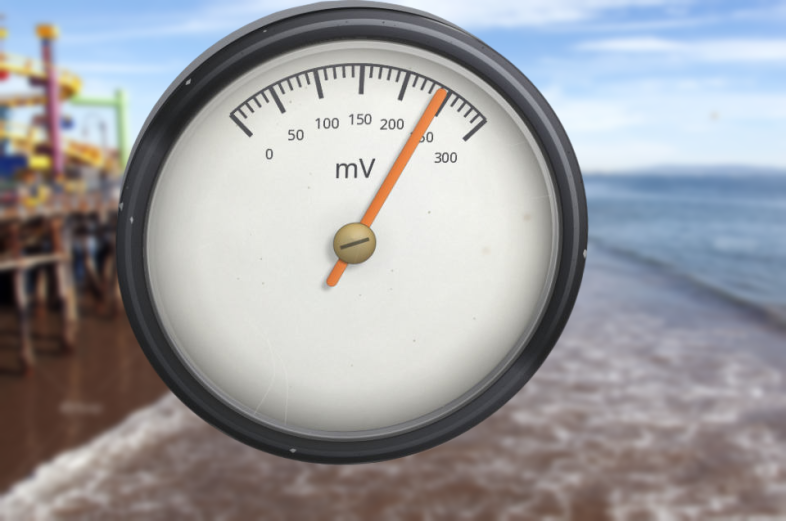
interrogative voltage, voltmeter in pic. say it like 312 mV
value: 240 mV
